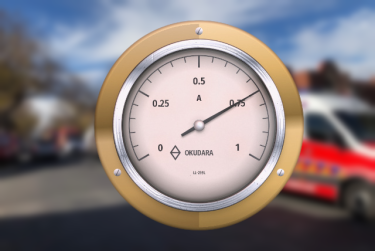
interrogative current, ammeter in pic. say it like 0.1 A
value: 0.75 A
